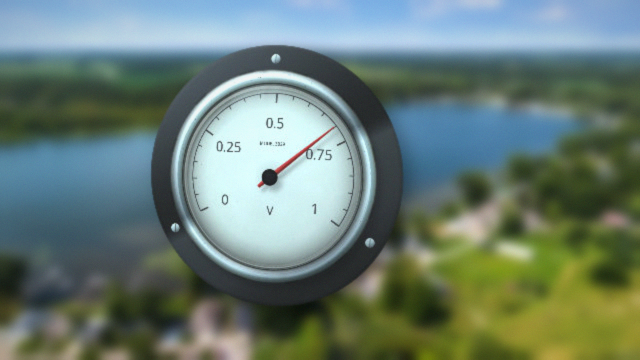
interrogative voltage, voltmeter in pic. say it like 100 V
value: 0.7 V
